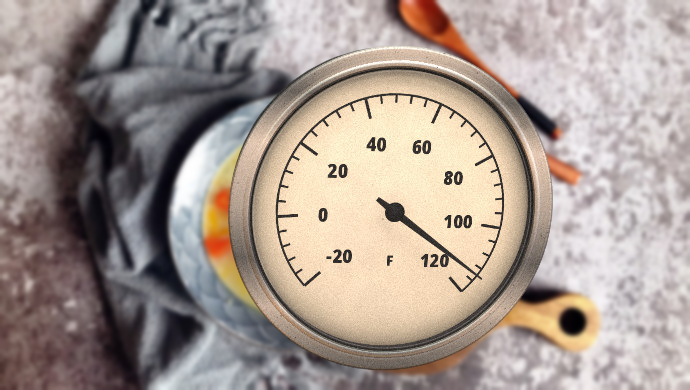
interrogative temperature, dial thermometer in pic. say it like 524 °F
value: 114 °F
